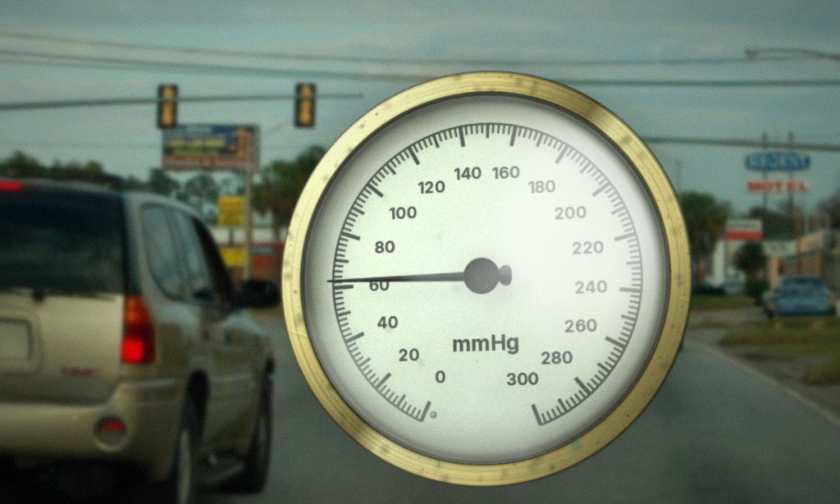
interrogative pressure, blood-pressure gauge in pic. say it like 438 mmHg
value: 62 mmHg
